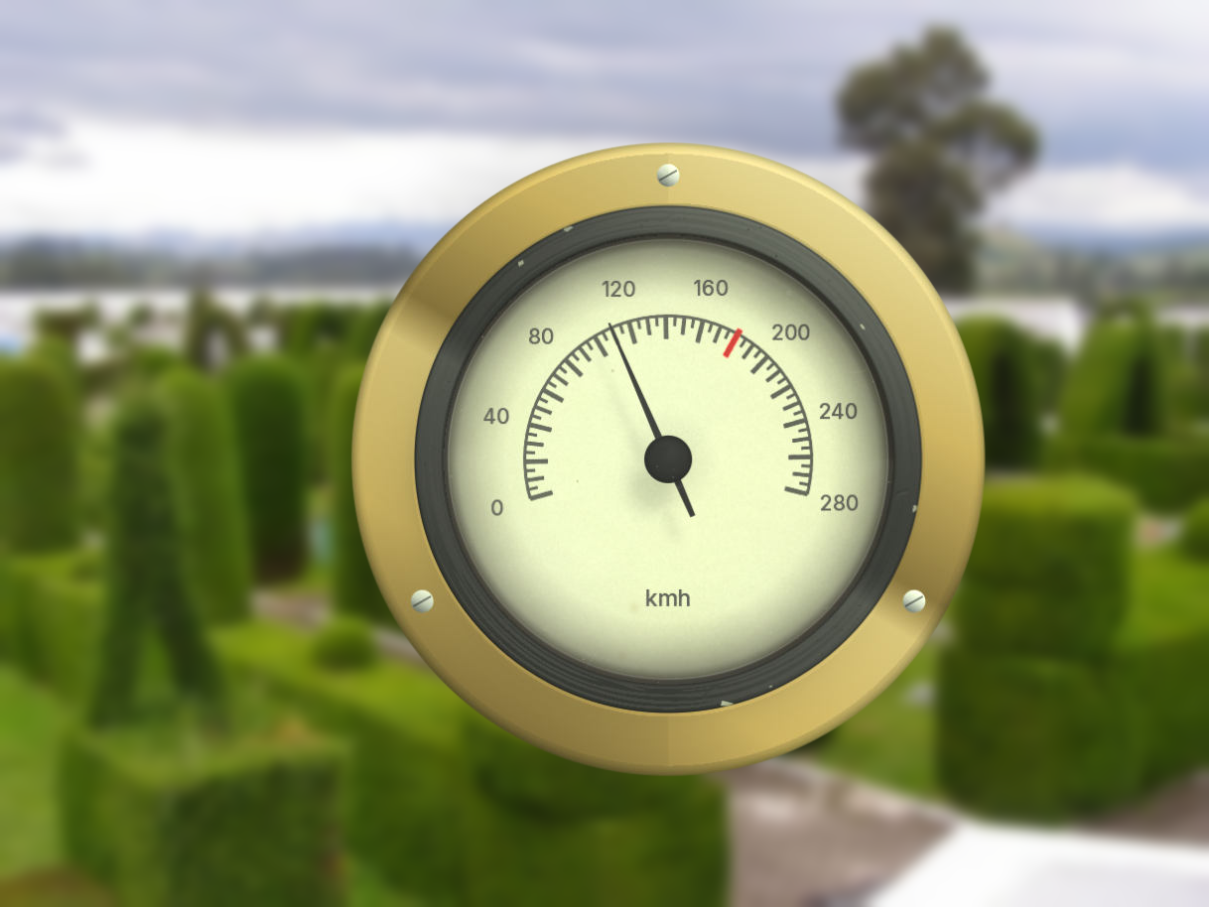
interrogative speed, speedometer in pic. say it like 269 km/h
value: 110 km/h
